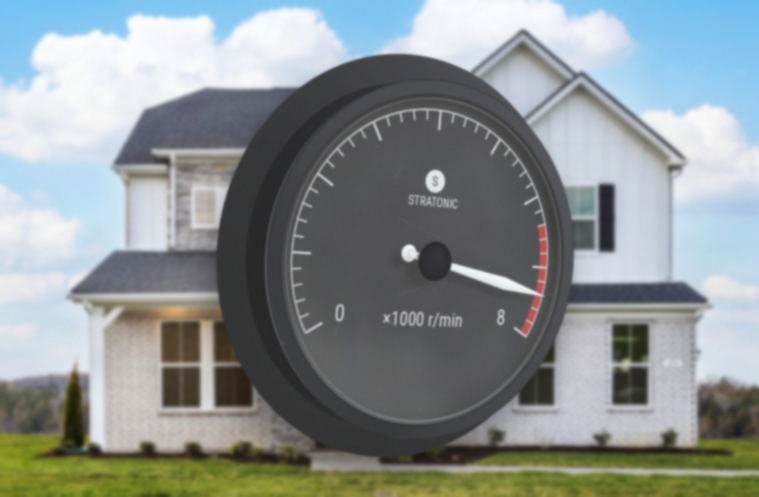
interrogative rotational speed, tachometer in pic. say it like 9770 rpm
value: 7400 rpm
